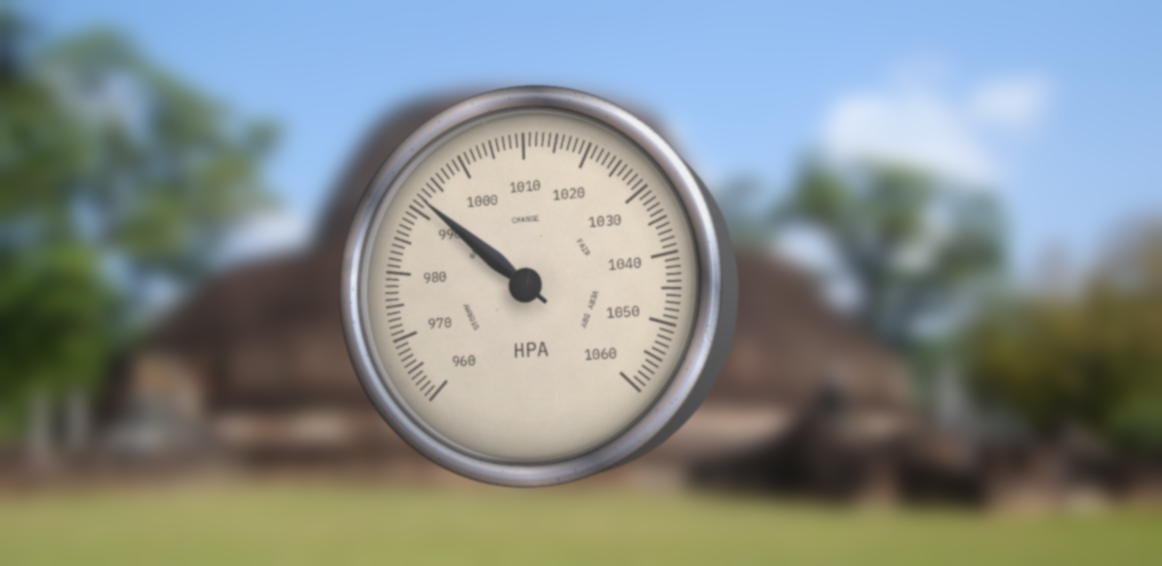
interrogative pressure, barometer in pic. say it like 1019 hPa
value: 992 hPa
